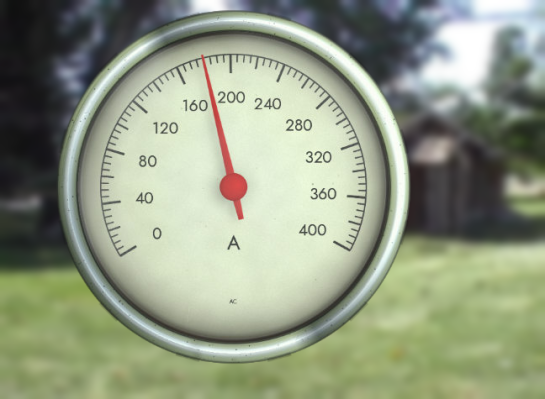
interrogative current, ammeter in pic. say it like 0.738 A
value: 180 A
